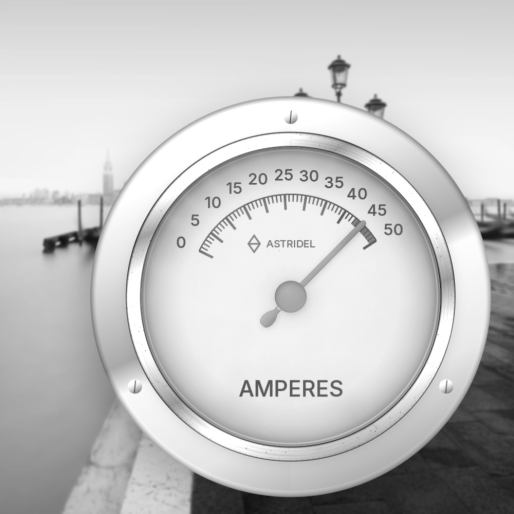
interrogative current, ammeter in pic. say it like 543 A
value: 45 A
